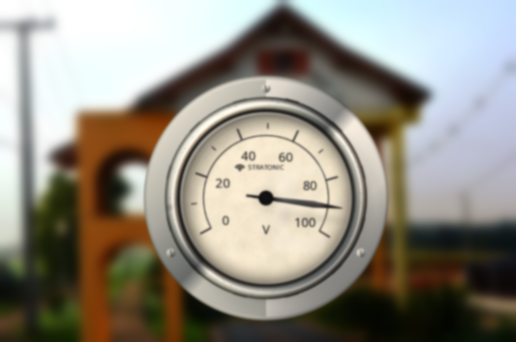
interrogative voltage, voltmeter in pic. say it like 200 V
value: 90 V
